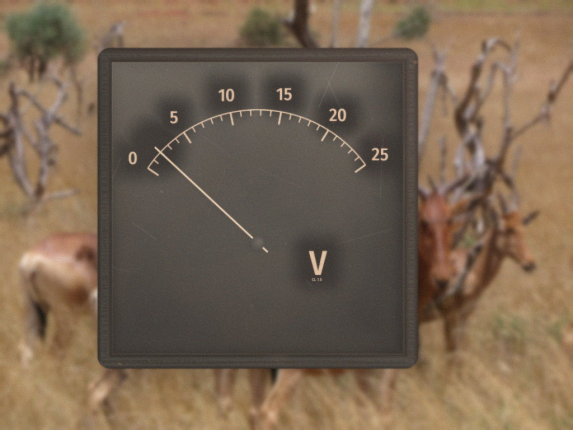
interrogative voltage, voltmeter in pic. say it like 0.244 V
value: 2 V
